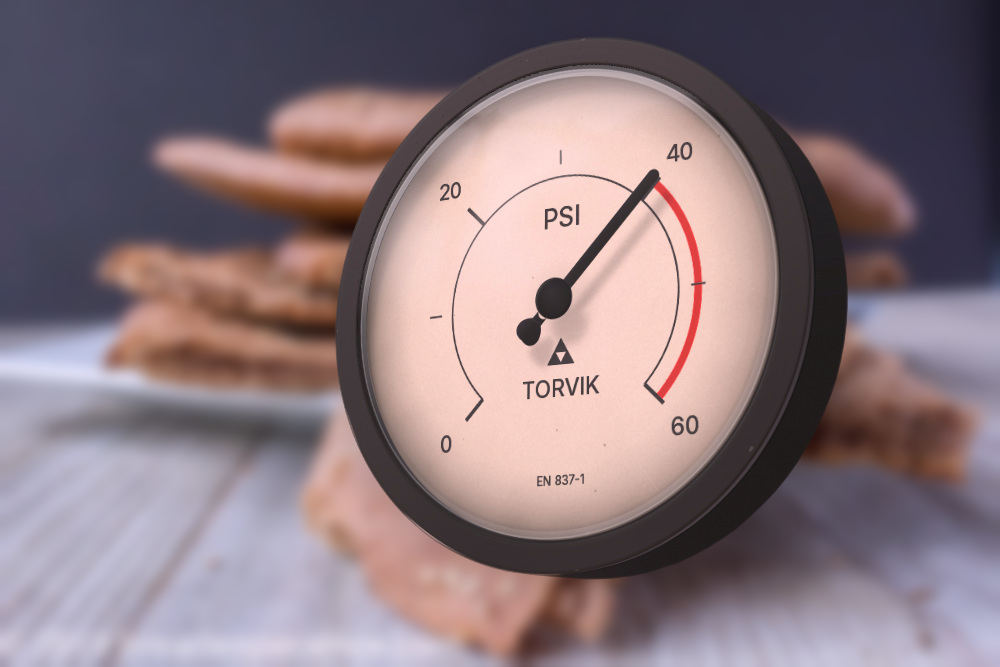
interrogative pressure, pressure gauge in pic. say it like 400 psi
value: 40 psi
